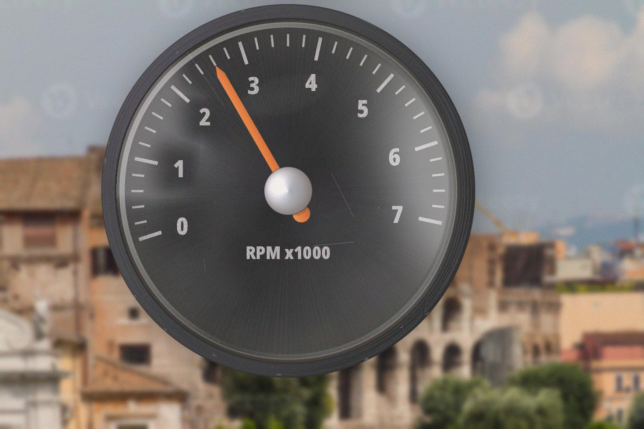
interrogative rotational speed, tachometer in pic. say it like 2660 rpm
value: 2600 rpm
